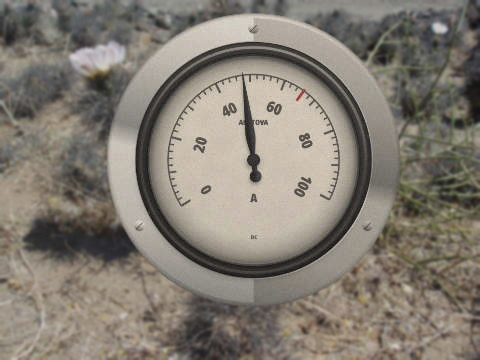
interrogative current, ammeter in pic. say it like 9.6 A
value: 48 A
